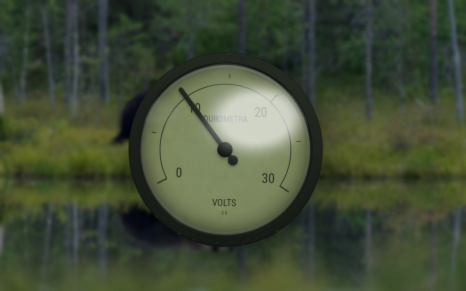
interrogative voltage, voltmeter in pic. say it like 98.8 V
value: 10 V
